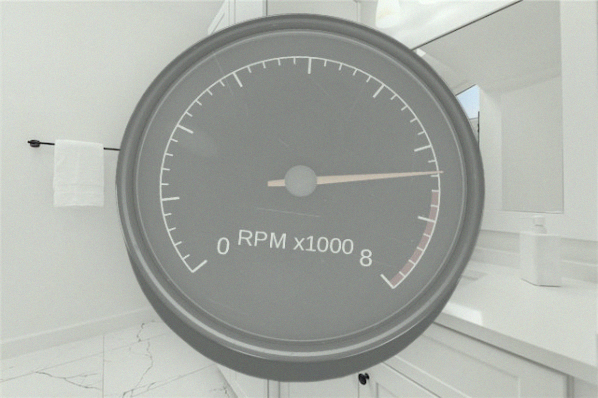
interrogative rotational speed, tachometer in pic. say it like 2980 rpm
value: 6400 rpm
